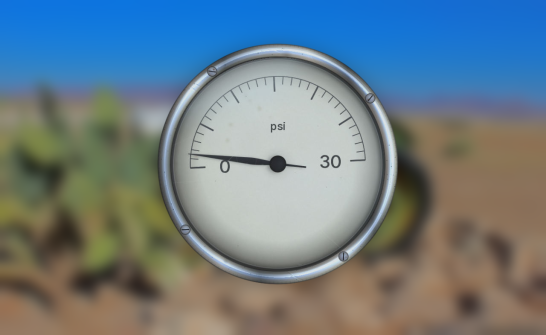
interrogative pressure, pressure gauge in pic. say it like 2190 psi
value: 1.5 psi
